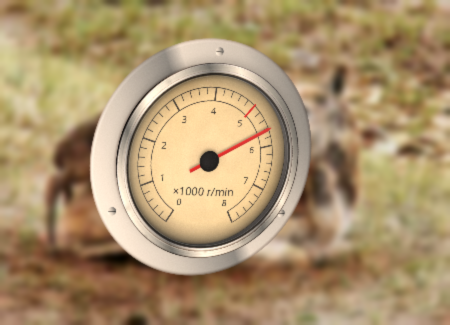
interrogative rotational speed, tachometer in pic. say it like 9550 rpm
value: 5600 rpm
